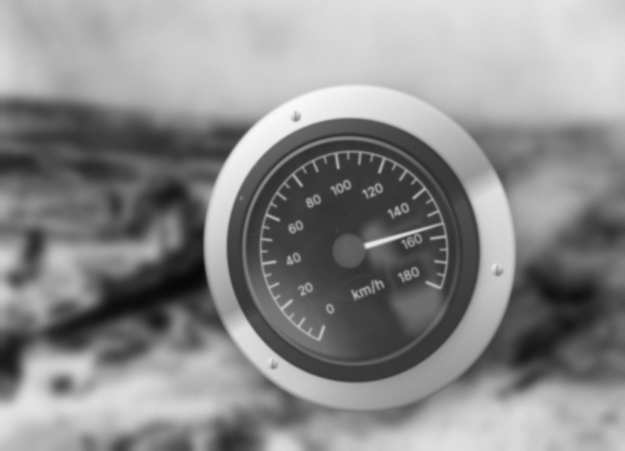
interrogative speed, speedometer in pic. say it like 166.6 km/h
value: 155 km/h
